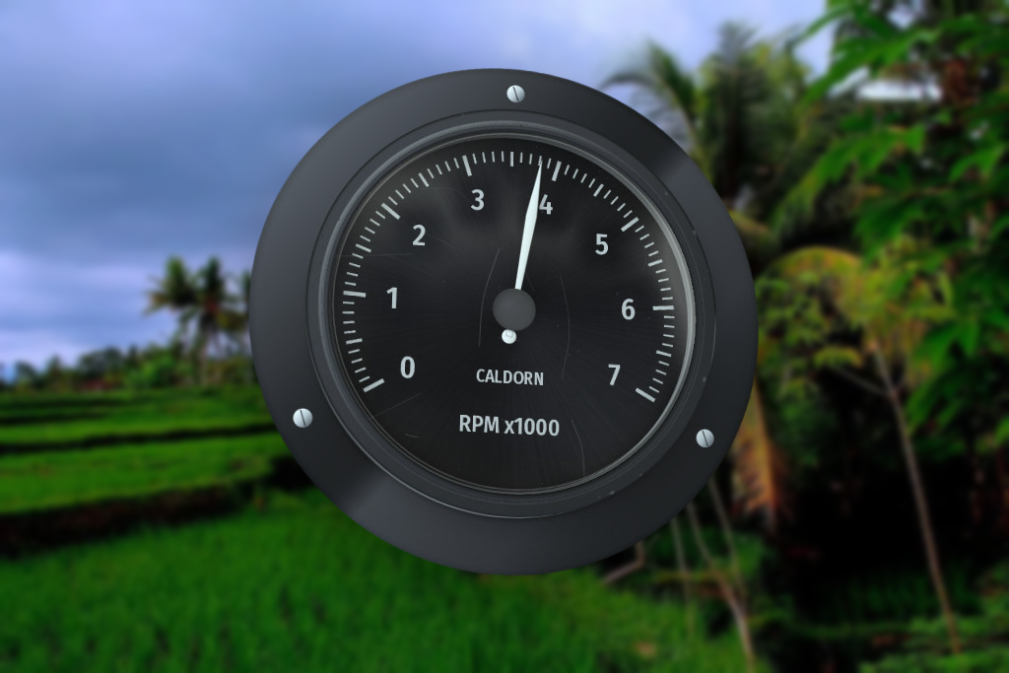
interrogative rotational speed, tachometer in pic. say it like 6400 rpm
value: 3800 rpm
